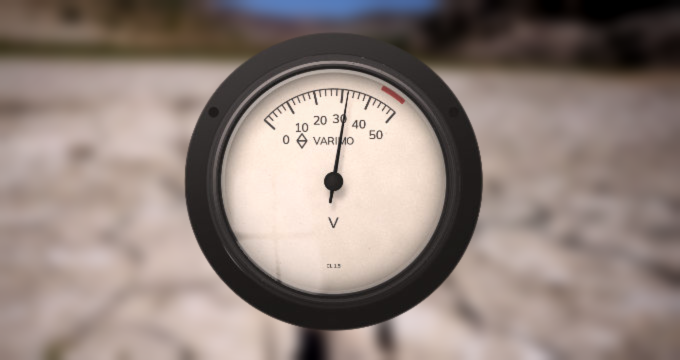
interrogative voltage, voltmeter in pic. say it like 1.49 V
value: 32 V
